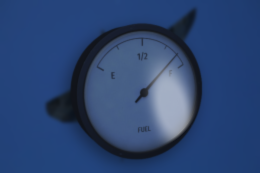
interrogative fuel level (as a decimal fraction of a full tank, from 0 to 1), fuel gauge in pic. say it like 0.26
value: 0.875
